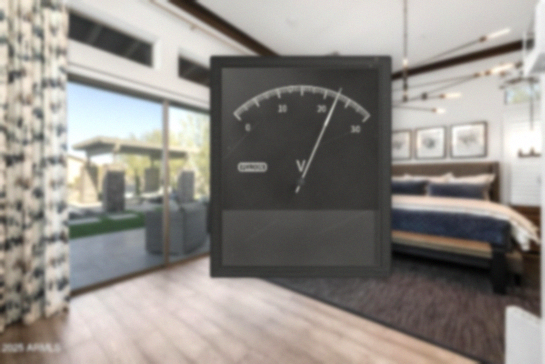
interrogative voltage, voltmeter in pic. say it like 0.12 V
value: 22.5 V
